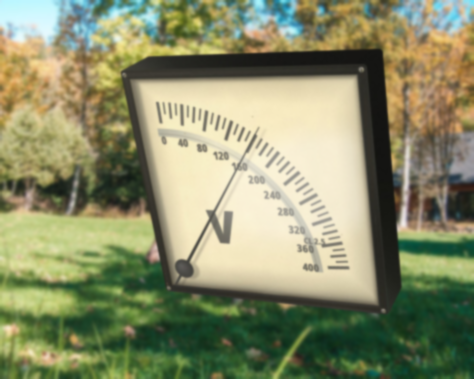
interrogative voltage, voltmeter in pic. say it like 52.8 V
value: 160 V
